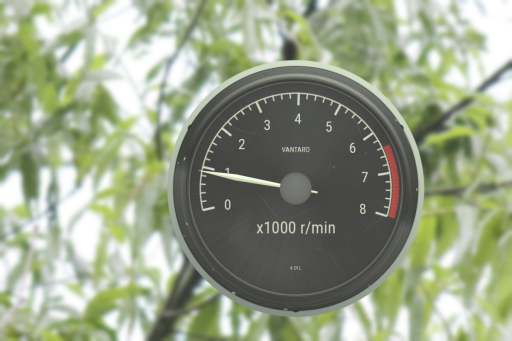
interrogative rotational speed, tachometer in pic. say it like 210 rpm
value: 900 rpm
